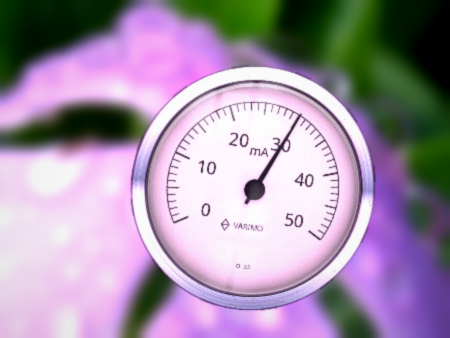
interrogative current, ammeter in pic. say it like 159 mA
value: 30 mA
